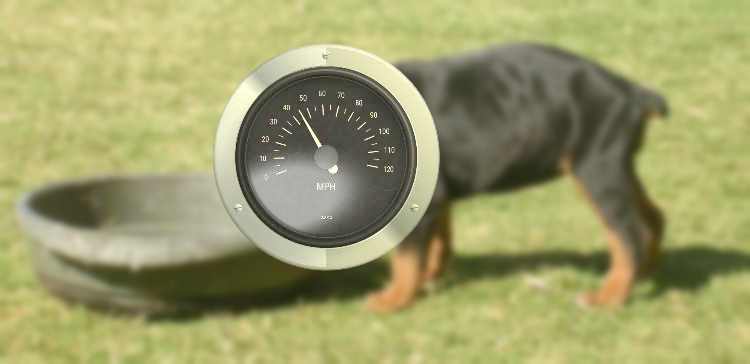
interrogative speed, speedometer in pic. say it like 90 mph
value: 45 mph
